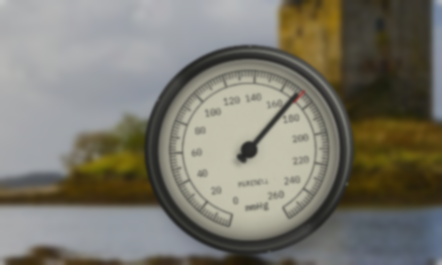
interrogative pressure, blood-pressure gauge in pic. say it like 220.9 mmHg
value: 170 mmHg
